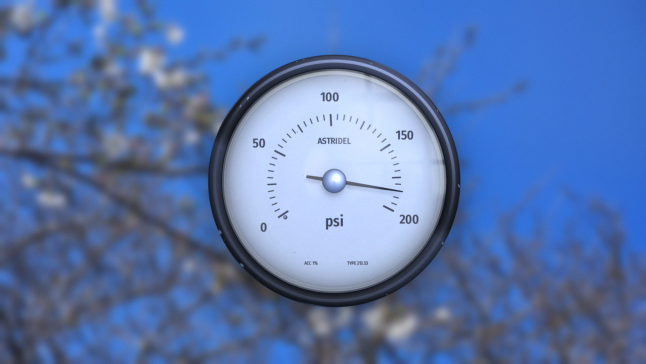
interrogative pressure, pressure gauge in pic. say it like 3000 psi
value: 185 psi
